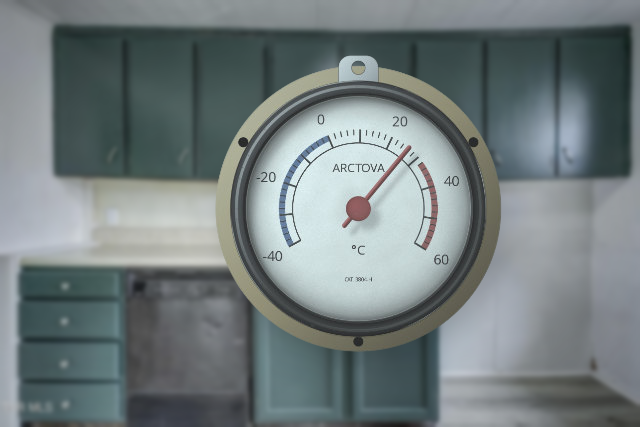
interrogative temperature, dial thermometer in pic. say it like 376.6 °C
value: 26 °C
